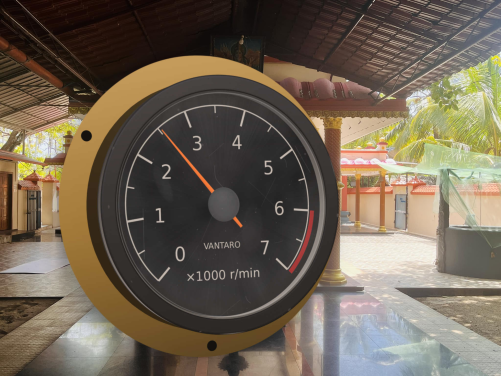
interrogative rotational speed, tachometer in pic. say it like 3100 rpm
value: 2500 rpm
